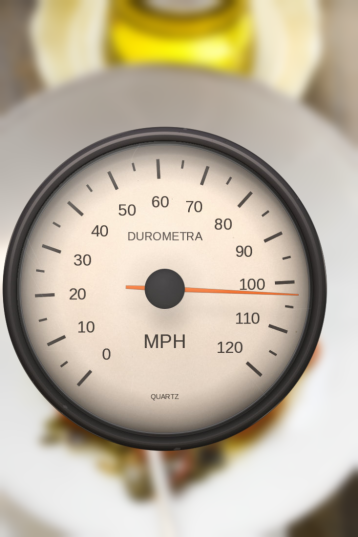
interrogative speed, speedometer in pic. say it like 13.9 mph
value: 102.5 mph
